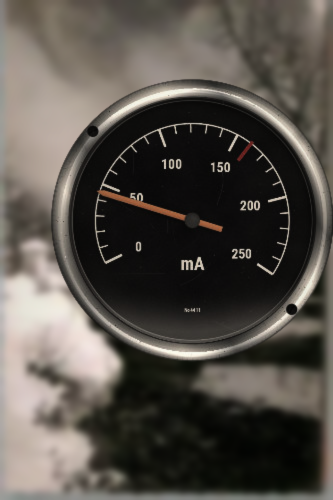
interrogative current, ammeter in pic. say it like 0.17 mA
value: 45 mA
